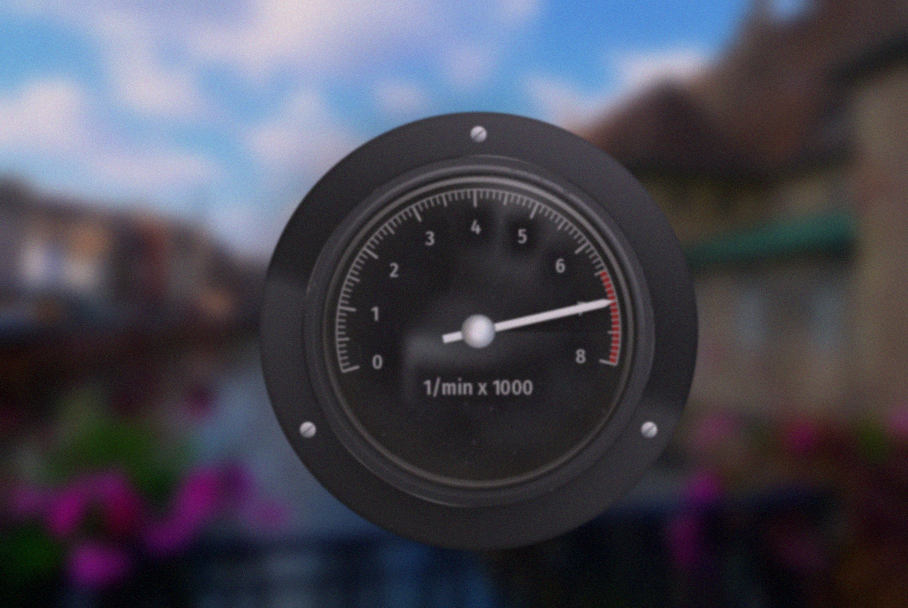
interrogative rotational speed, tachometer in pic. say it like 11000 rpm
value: 7000 rpm
